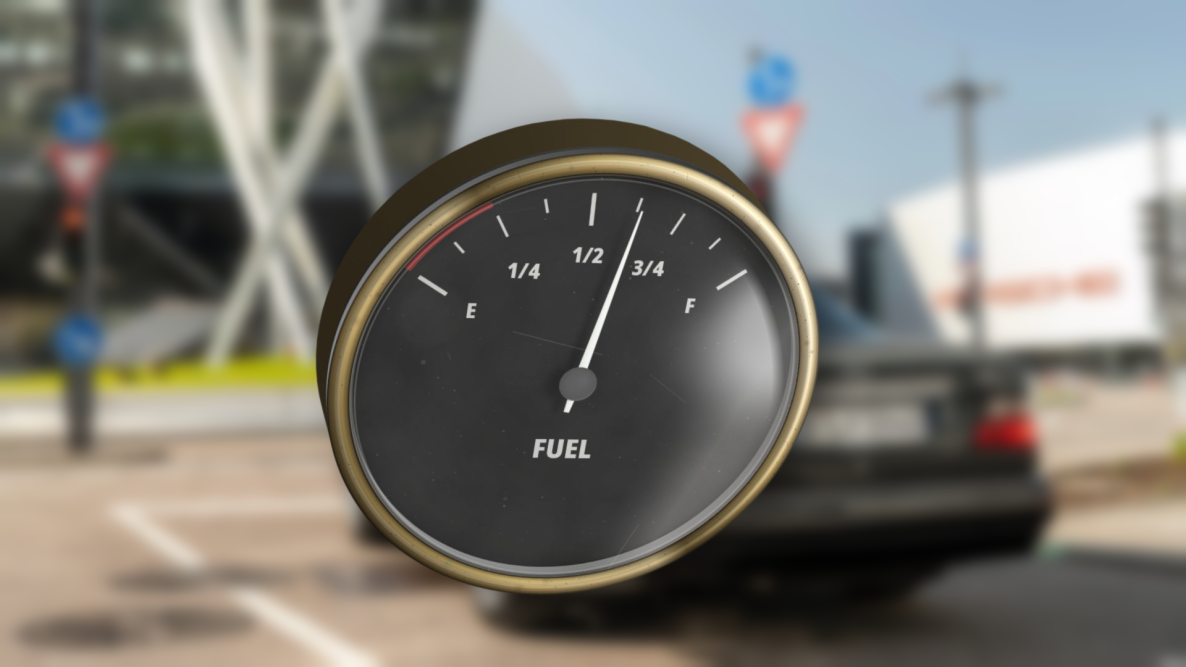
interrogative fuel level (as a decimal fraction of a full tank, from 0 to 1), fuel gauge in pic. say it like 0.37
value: 0.625
